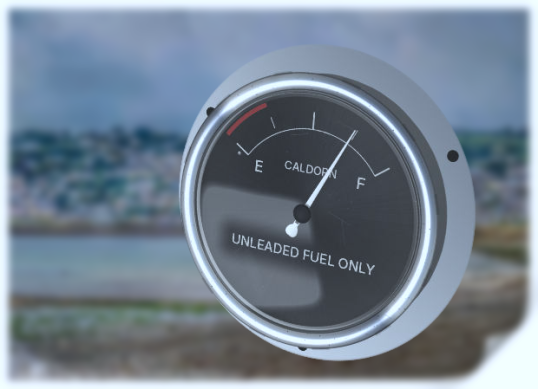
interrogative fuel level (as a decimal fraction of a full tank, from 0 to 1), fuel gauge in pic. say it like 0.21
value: 0.75
